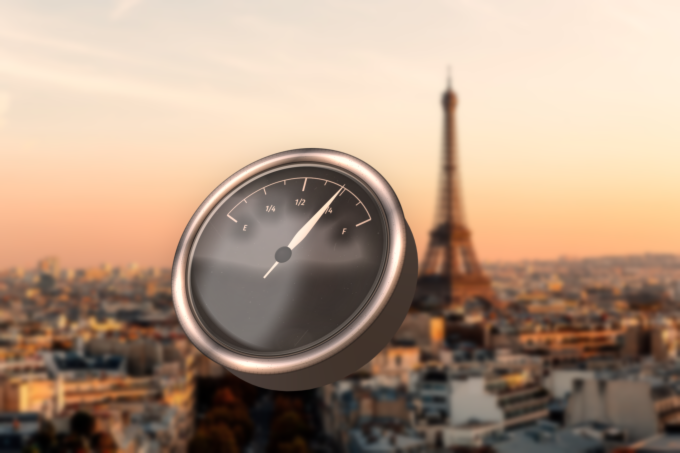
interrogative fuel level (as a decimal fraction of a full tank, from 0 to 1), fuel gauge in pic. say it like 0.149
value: 0.75
